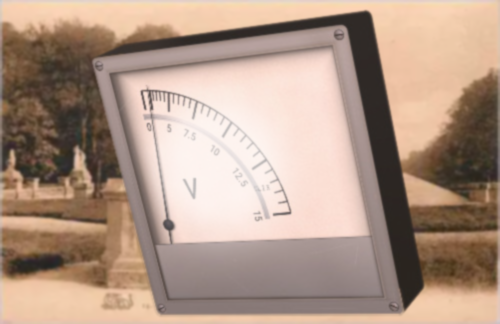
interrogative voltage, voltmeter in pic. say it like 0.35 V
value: 2.5 V
